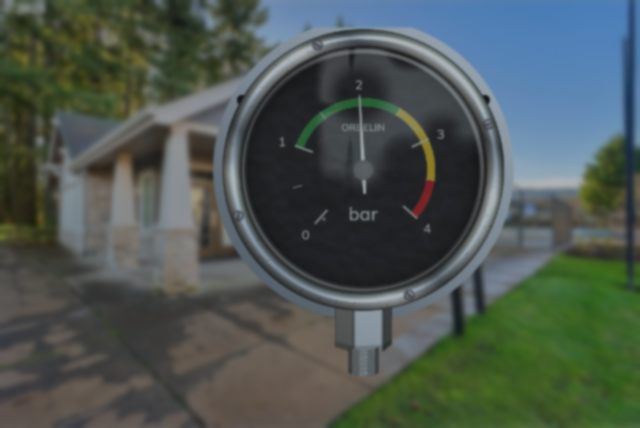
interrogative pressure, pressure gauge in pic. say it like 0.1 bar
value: 2 bar
